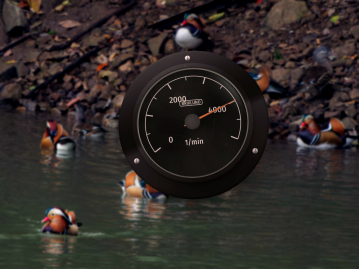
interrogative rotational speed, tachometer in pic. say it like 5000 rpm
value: 4000 rpm
